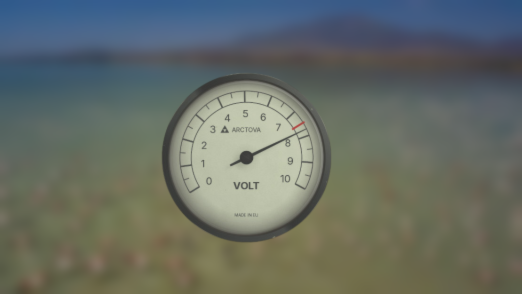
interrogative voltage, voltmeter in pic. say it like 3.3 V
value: 7.75 V
